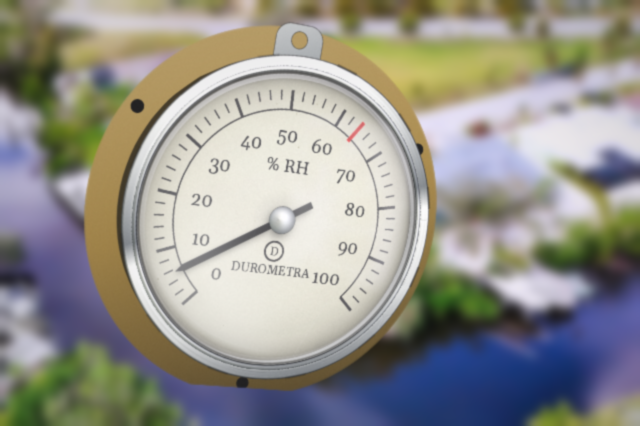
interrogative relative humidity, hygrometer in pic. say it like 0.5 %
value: 6 %
